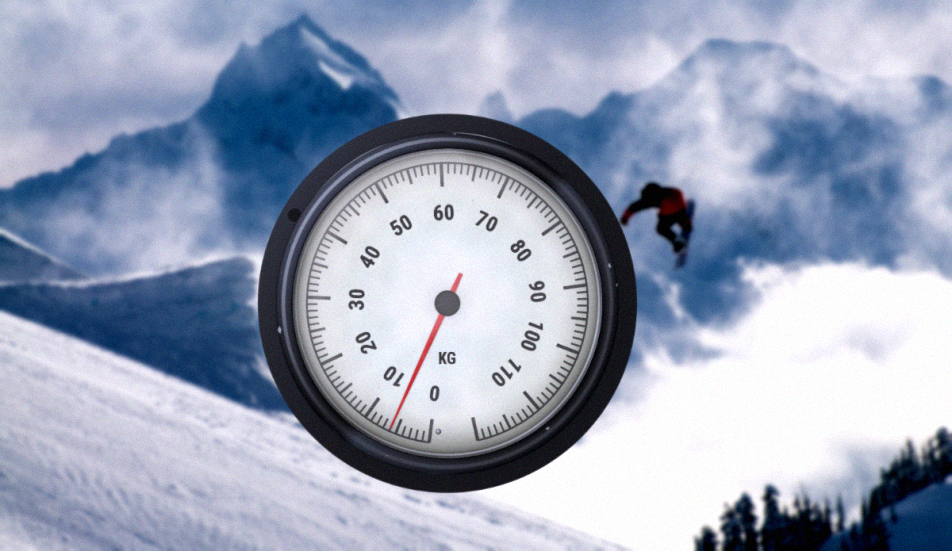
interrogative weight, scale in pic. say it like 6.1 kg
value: 6 kg
